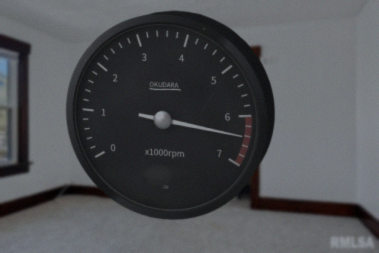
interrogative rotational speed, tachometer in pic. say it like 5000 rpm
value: 6400 rpm
